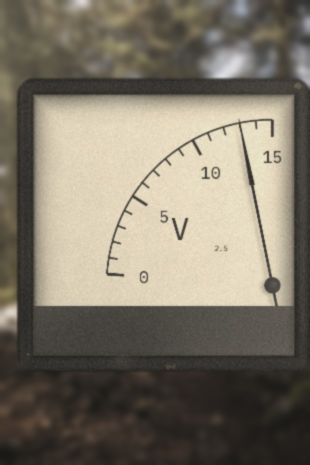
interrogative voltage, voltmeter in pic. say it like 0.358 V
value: 13 V
